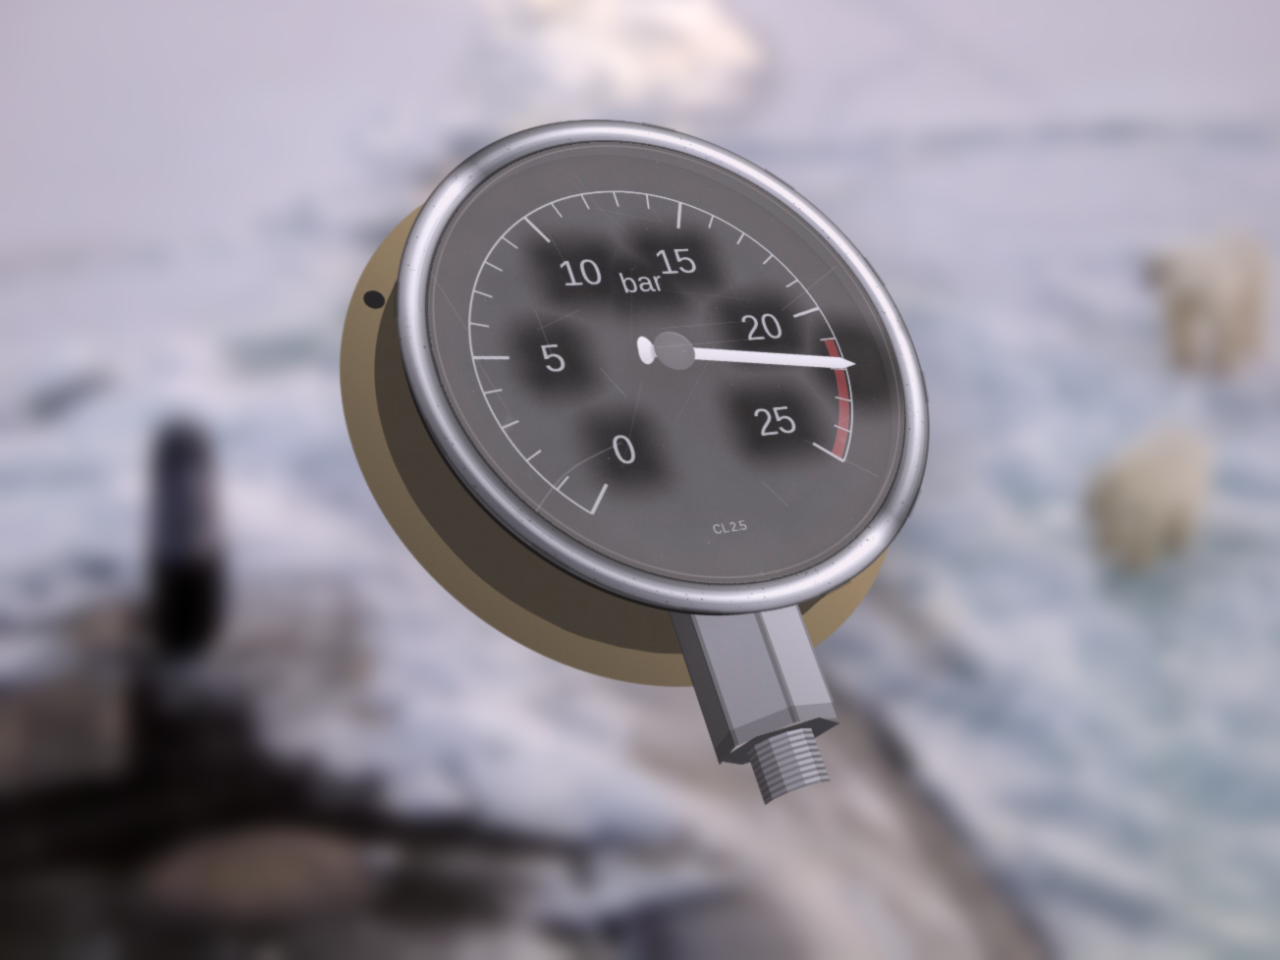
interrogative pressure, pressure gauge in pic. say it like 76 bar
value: 22 bar
